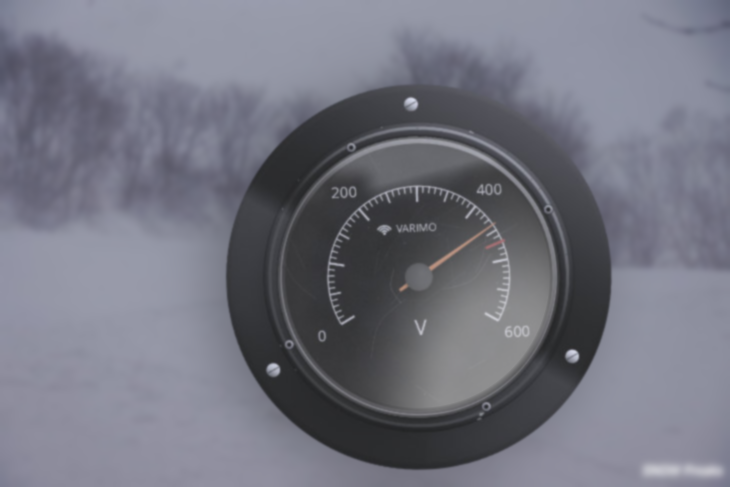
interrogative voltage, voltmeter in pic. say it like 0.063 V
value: 440 V
